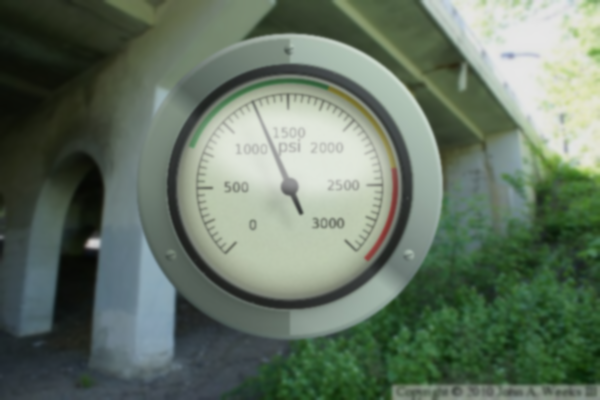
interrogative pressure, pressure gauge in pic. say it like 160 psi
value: 1250 psi
